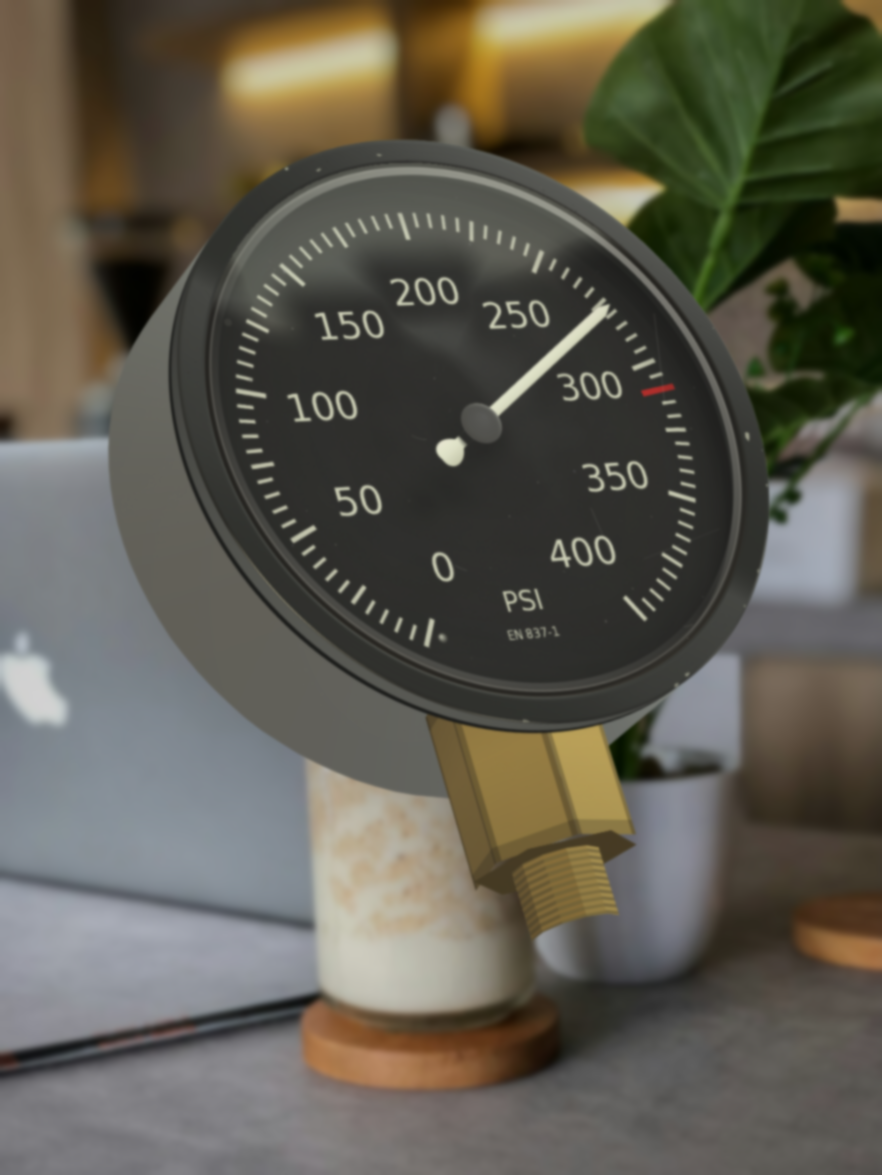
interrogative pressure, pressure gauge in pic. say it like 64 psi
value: 277.5 psi
